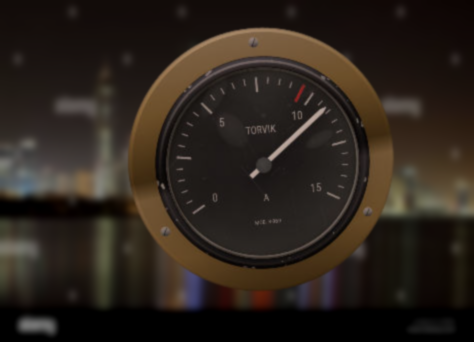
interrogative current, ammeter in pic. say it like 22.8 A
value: 10.75 A
